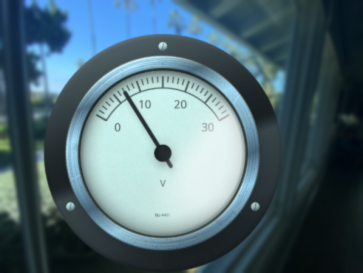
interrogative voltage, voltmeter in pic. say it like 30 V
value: 7 V
